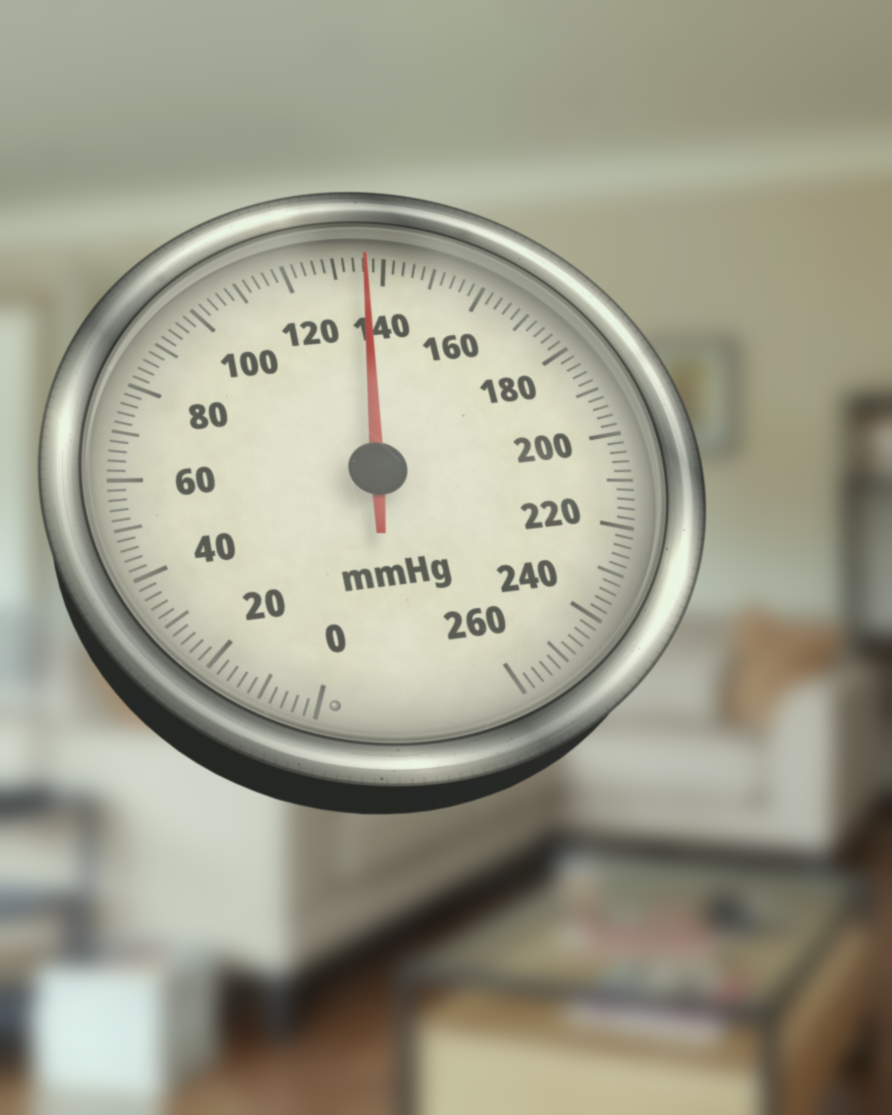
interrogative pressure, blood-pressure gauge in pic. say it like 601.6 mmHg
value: 136 mmHg
